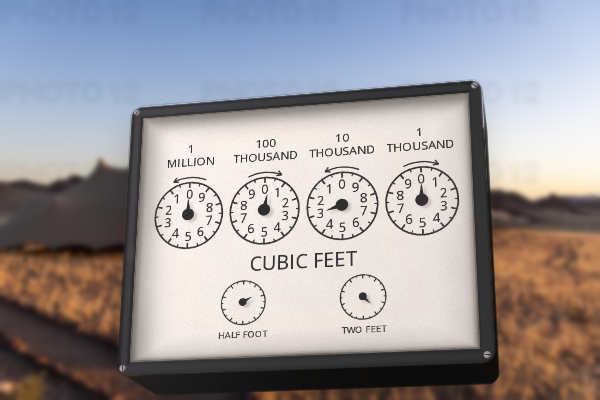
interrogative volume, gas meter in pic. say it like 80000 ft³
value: 3000 ft³
